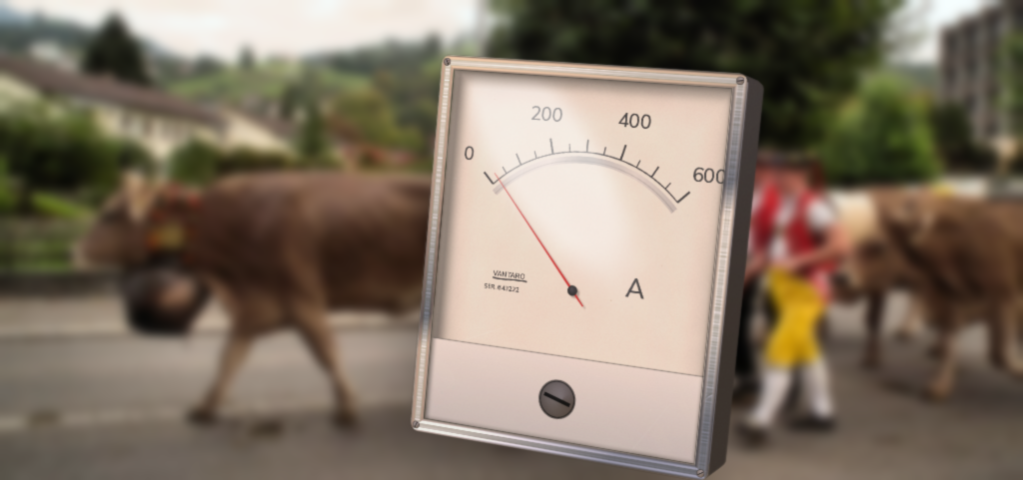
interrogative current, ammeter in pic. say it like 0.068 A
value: 25 A
